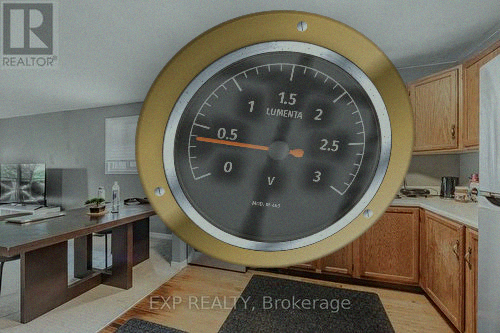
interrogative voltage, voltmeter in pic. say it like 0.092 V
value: 0.4 V
